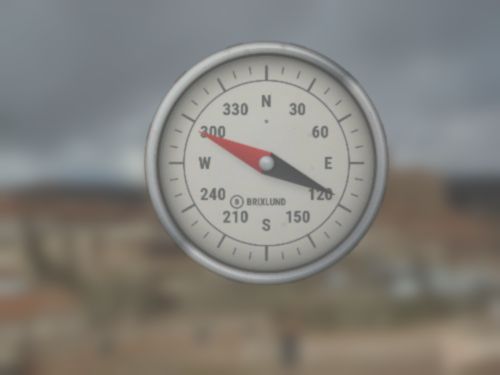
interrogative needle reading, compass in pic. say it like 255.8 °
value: 295 °
